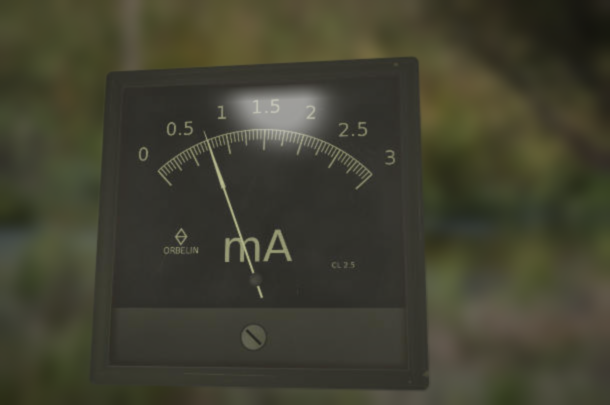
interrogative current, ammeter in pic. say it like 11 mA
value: 0.75 mA
